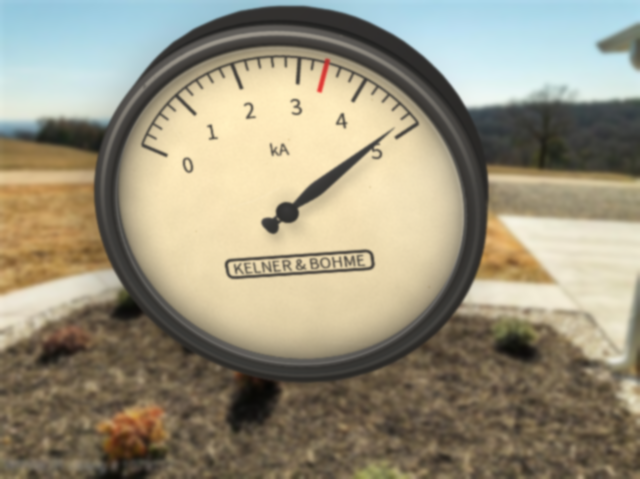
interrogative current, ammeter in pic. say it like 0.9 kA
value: 4.8 kA
